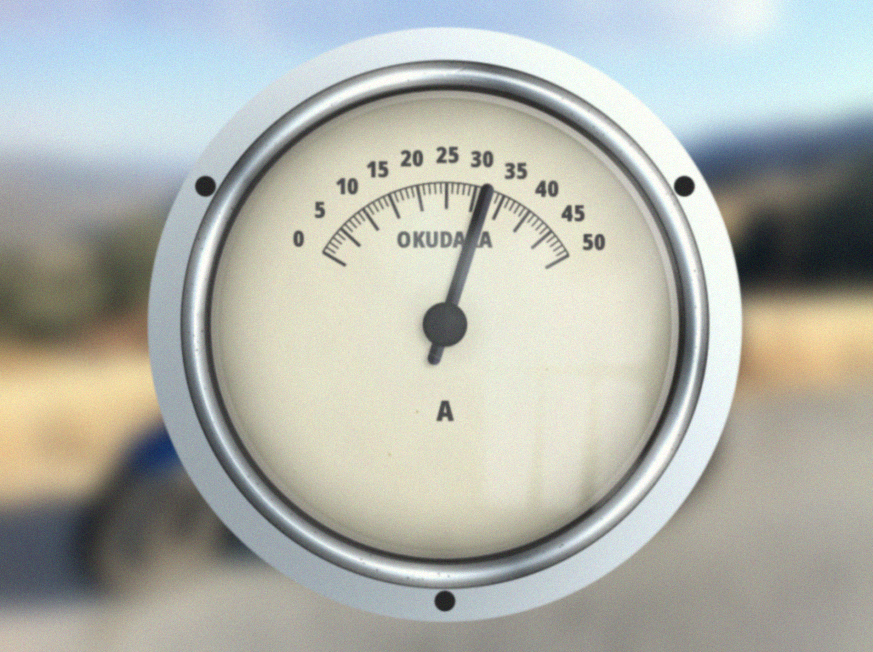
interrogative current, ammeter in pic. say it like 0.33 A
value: 32 A
